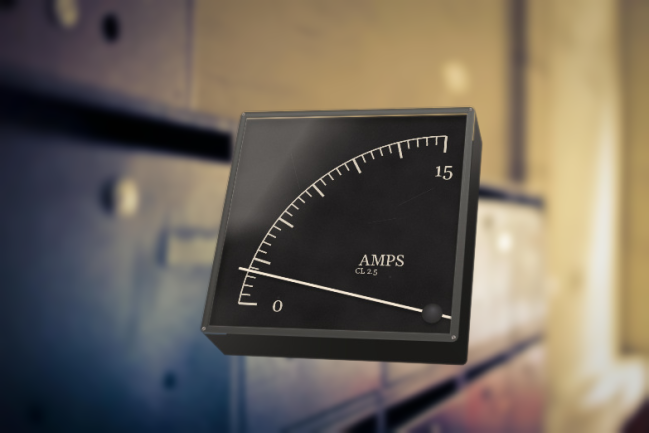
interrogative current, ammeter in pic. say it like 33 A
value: 1.75 A
